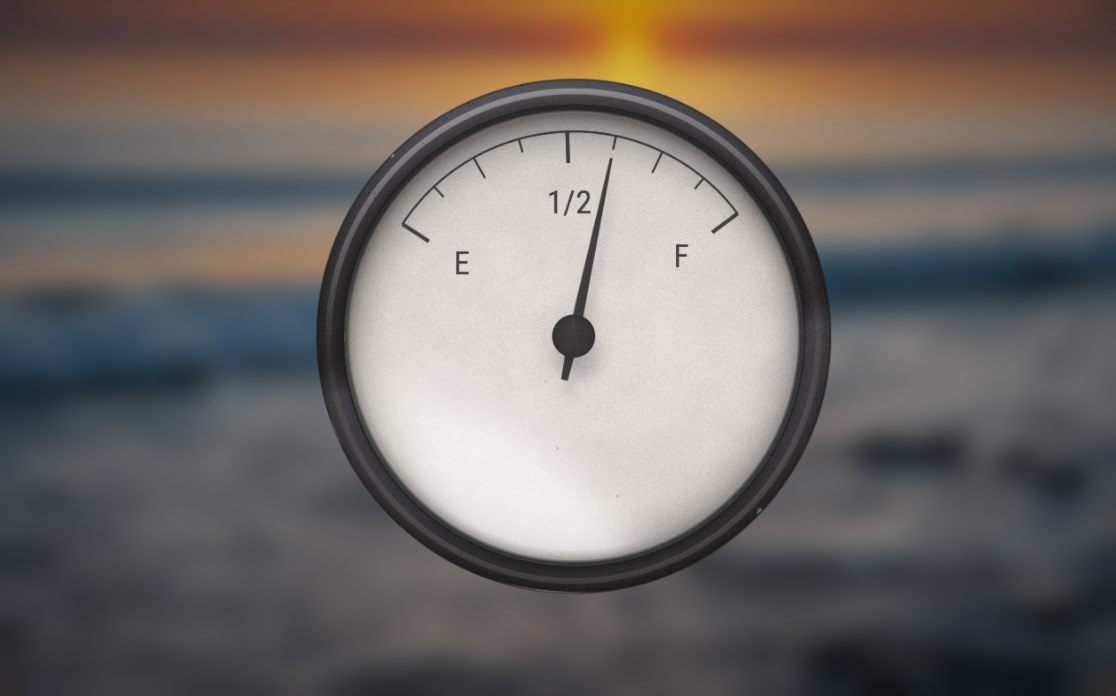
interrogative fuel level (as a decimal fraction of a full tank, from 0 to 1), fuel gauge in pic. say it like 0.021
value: 0.625
